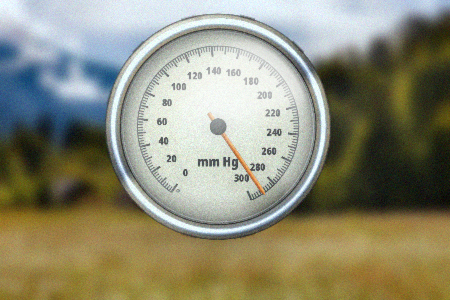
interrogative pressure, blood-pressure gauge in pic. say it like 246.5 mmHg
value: 290 mmHg
